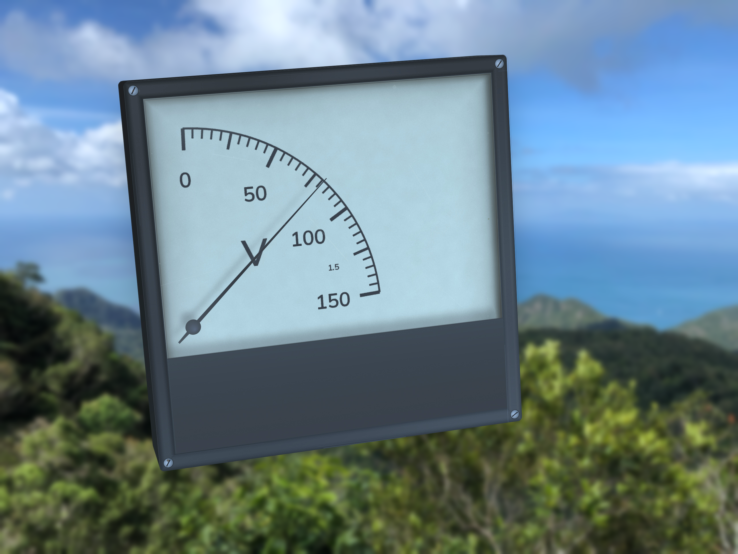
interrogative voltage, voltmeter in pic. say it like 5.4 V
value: 80 V
